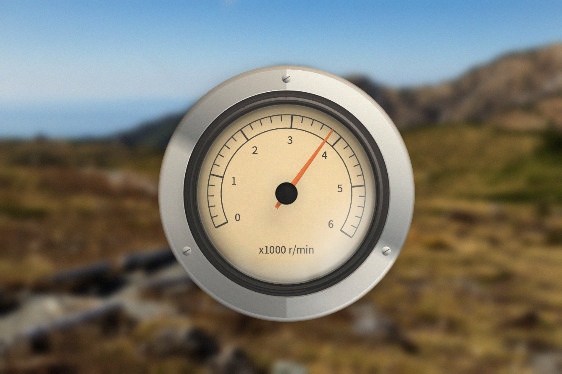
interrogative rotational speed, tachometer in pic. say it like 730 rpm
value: 3800 rpm
